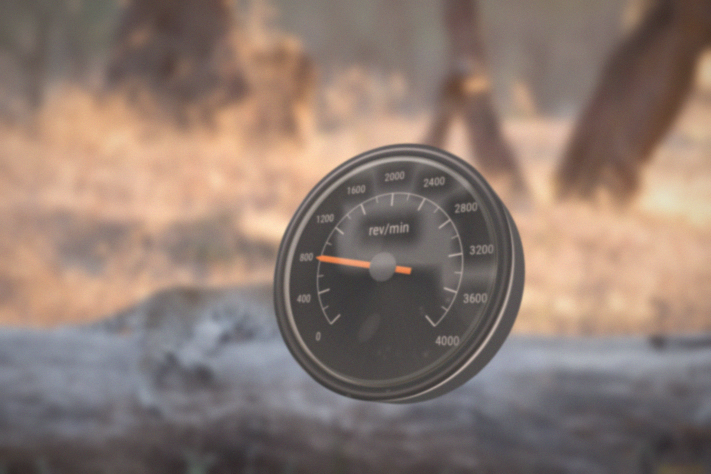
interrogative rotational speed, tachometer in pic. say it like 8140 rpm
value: 800 rpm
